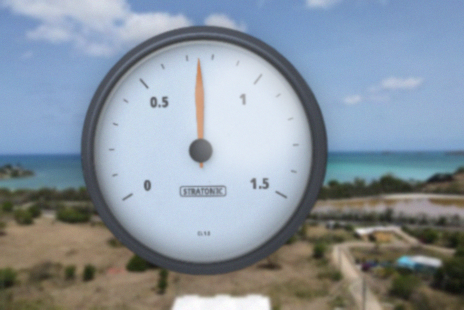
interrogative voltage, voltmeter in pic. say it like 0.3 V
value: 0.75 V
